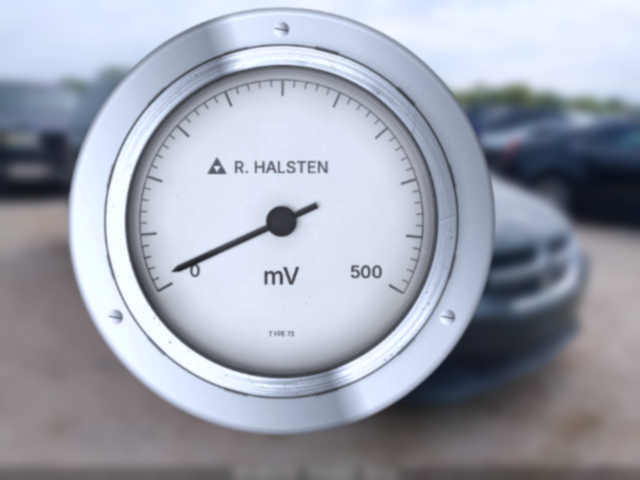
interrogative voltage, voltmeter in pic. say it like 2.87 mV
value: 10 mV
